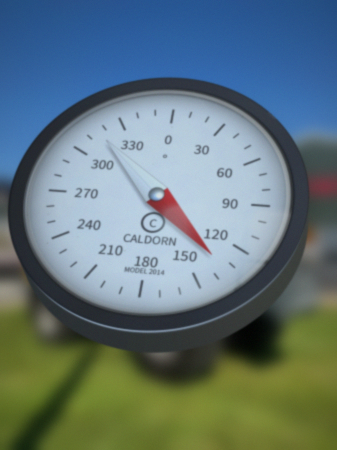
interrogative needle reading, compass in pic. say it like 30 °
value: 135 °
